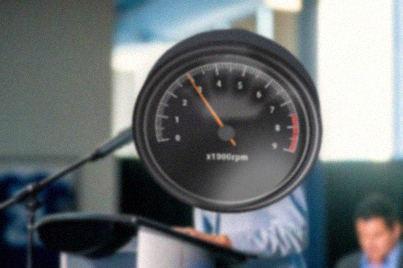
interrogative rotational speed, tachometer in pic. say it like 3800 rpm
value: 3000 rpm
